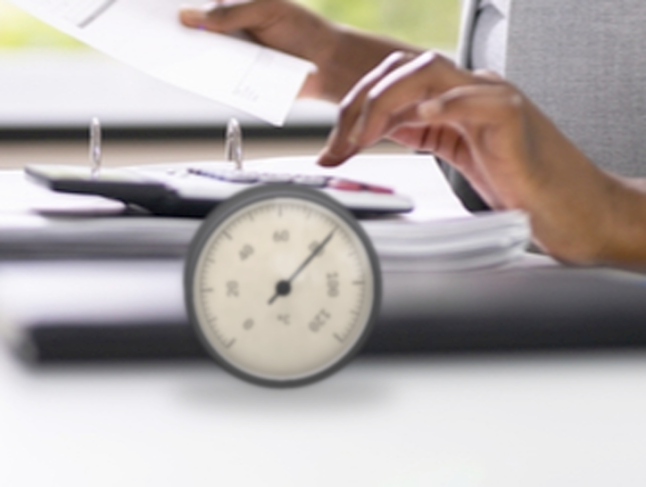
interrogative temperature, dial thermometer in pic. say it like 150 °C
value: 80 °C
